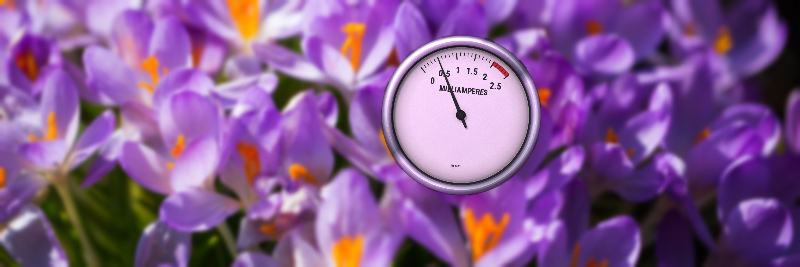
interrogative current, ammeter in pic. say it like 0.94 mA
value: 0.5 mA
